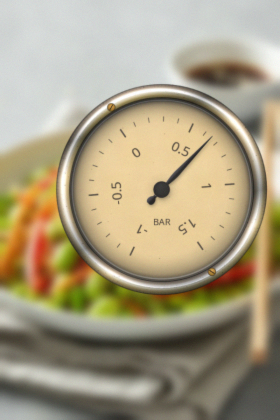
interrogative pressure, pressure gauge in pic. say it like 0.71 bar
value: 0.65 bar
